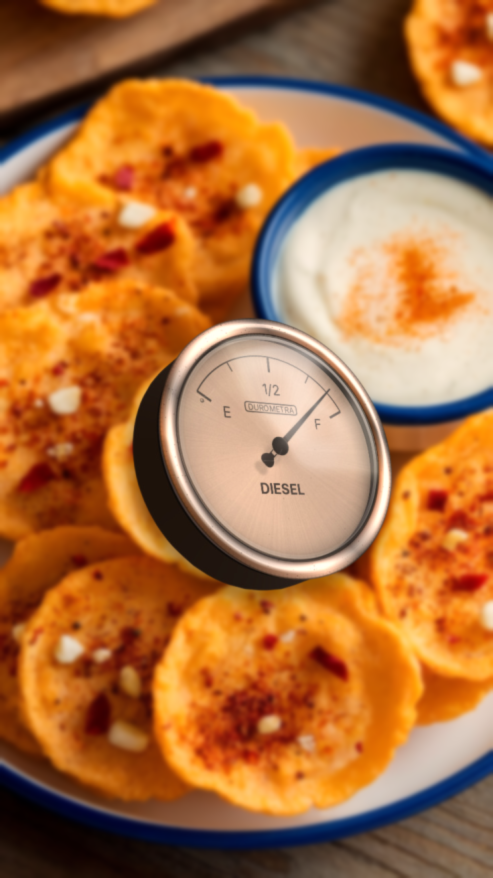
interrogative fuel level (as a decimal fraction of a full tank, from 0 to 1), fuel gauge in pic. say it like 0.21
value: 0.875
